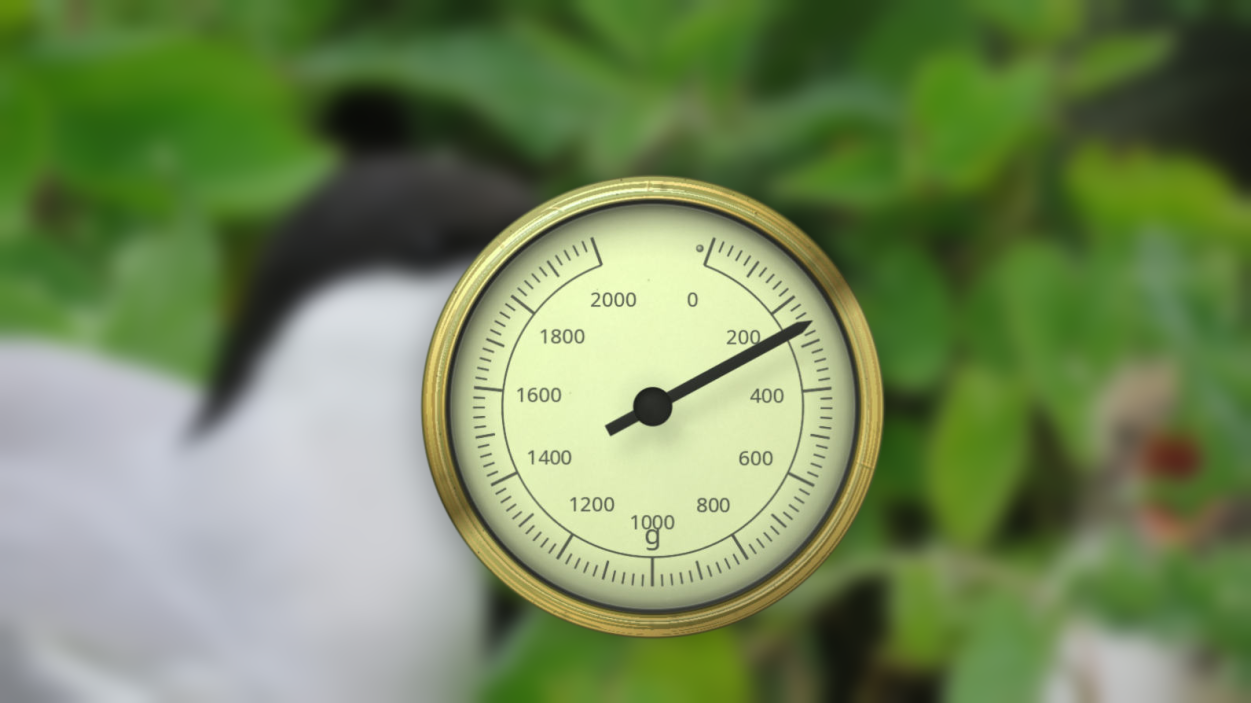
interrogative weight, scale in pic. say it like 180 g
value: 260 g
